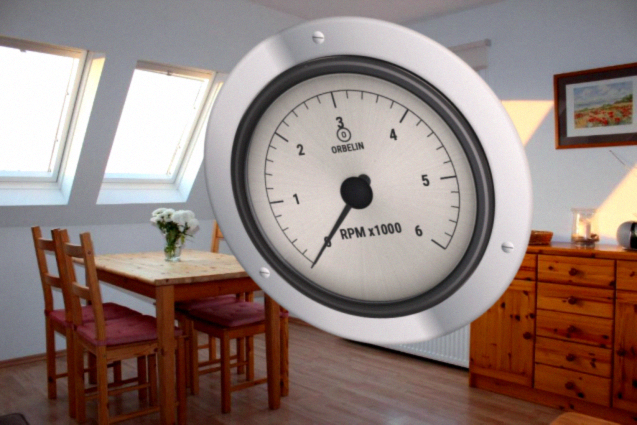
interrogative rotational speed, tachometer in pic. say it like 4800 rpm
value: 0 rpm
